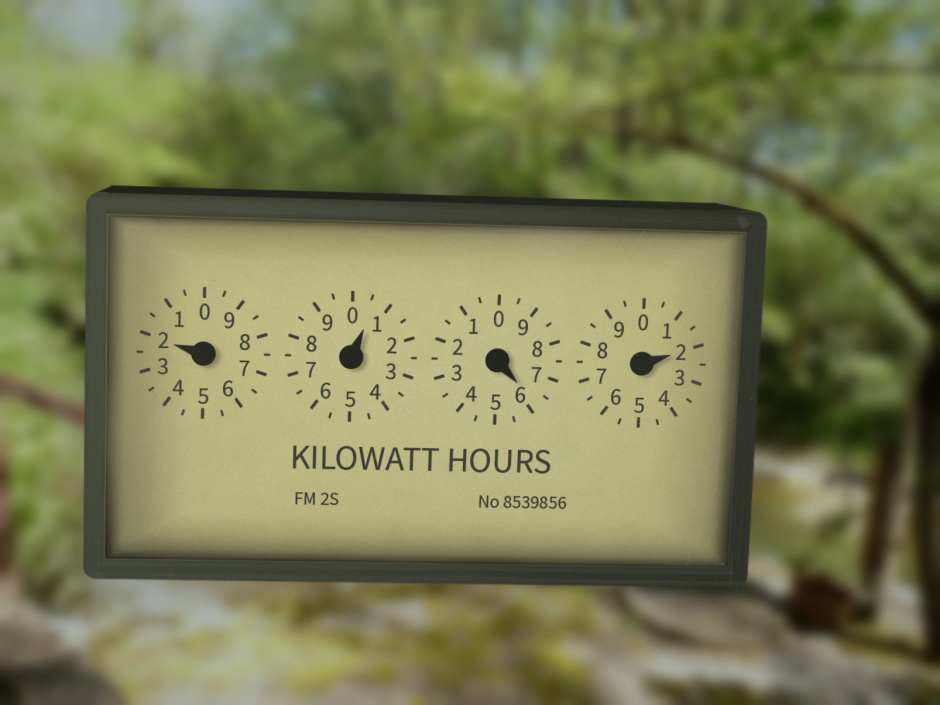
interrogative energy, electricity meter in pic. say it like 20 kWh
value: 2062 kWh
